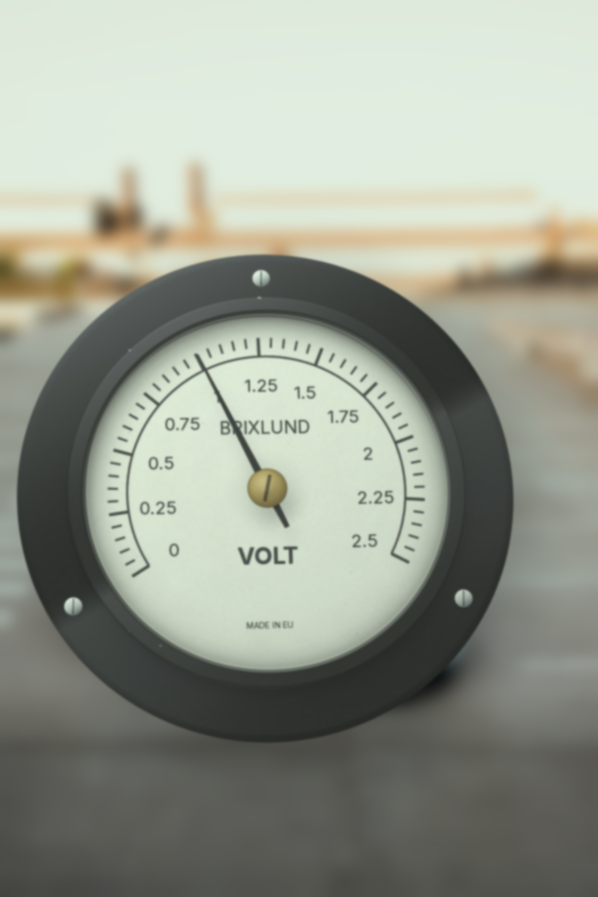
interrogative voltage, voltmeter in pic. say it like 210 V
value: 1 V
